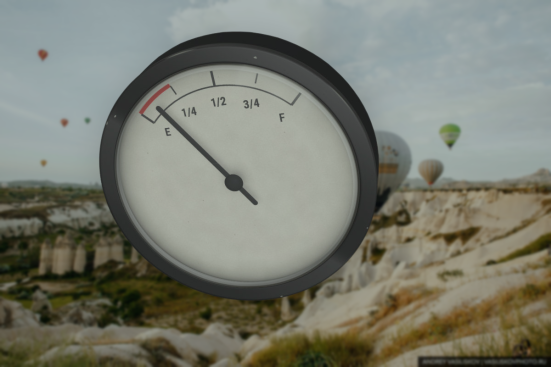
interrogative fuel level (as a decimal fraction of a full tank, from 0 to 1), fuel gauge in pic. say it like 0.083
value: 0.125
